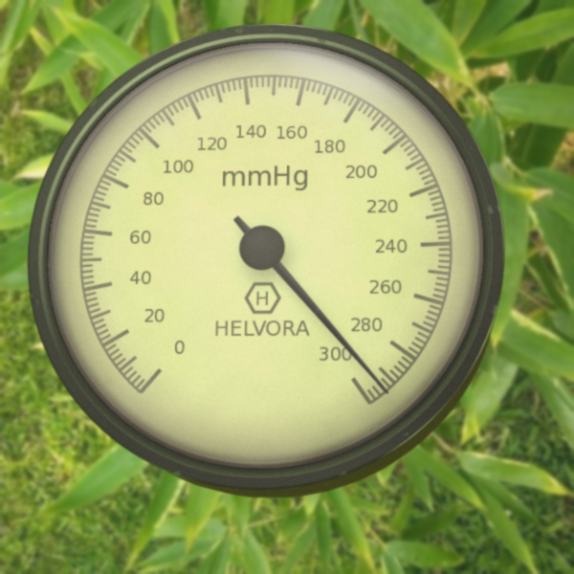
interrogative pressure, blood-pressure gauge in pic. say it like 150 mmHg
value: 294 mmHg
